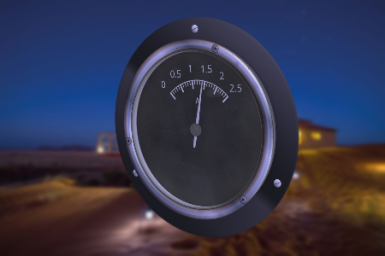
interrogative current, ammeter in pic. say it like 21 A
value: 1.5 A
